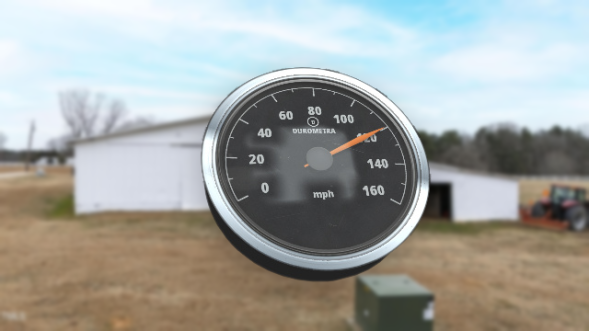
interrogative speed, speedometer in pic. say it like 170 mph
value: 120 mph
